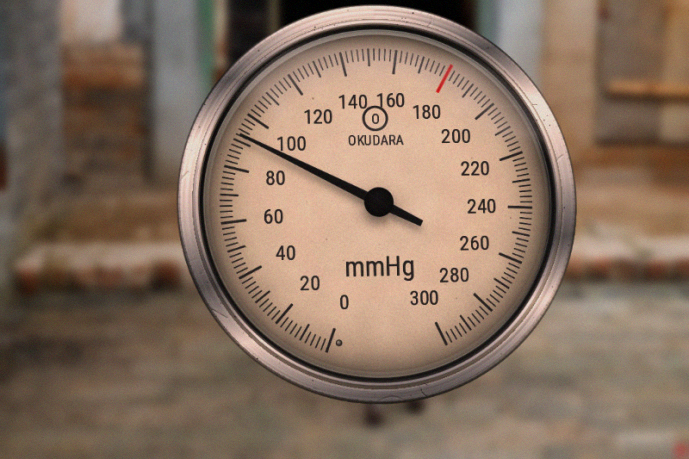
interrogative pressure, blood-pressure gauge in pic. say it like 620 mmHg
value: 92 mmHg
